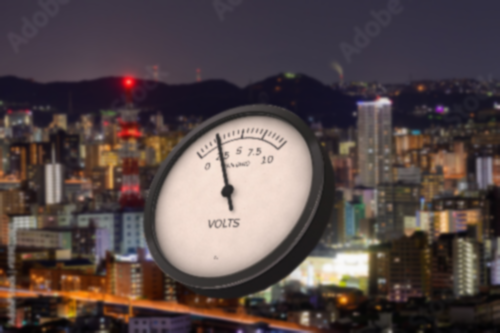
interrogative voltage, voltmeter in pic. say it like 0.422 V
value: 2.5 V
